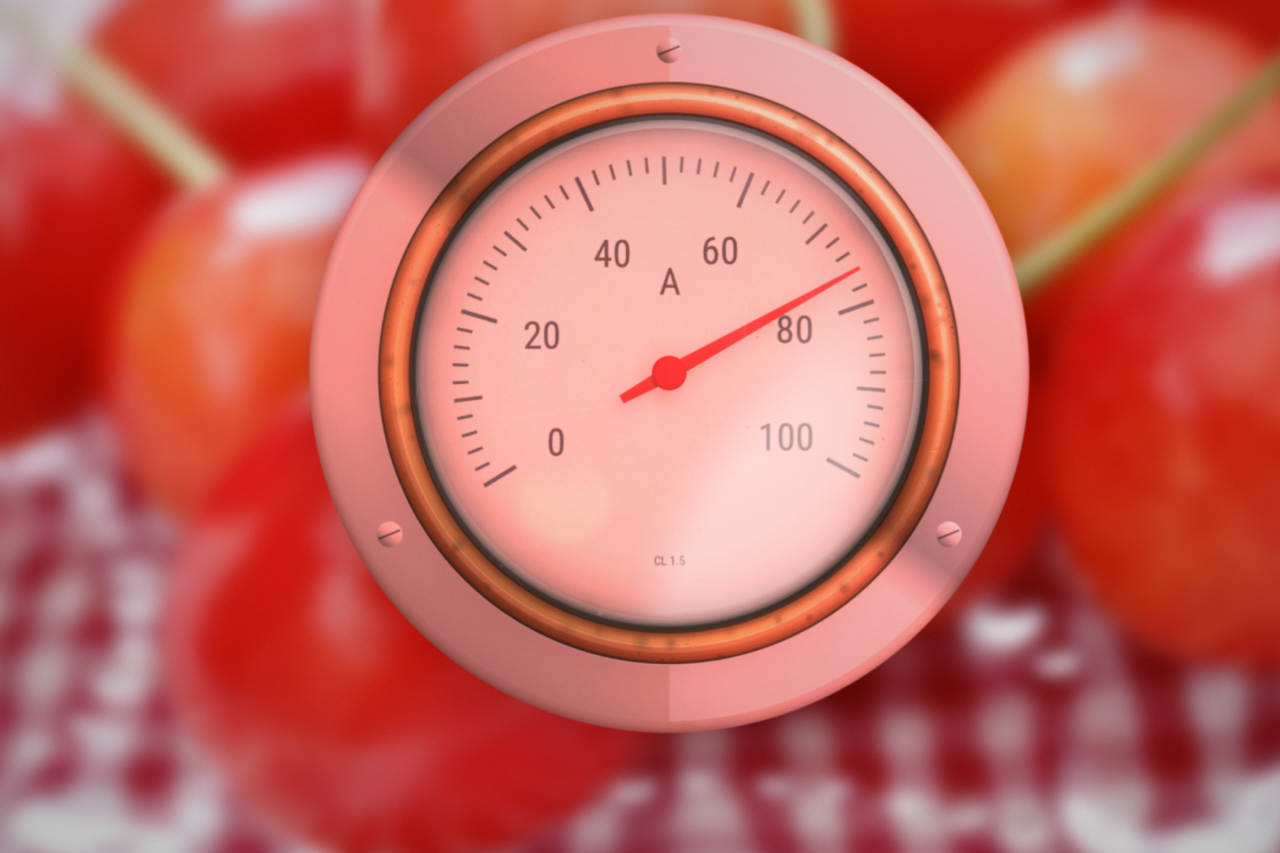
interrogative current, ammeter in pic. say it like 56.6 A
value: 76 A
